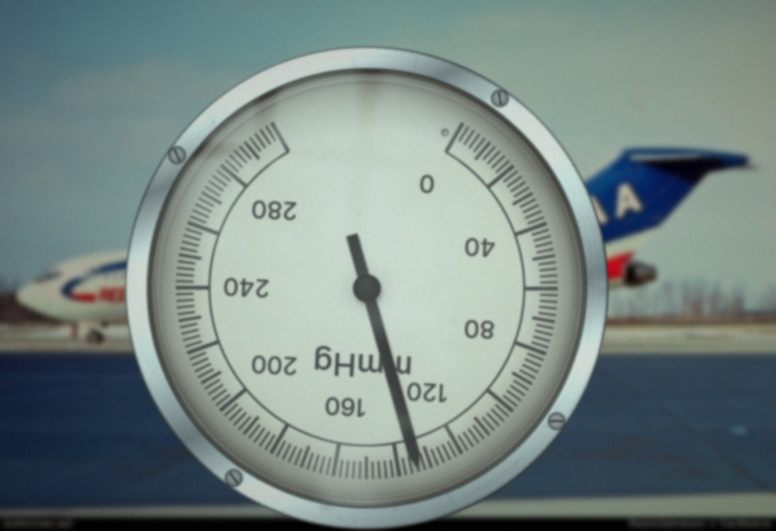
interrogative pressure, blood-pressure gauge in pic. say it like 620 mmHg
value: 134 mmHg
